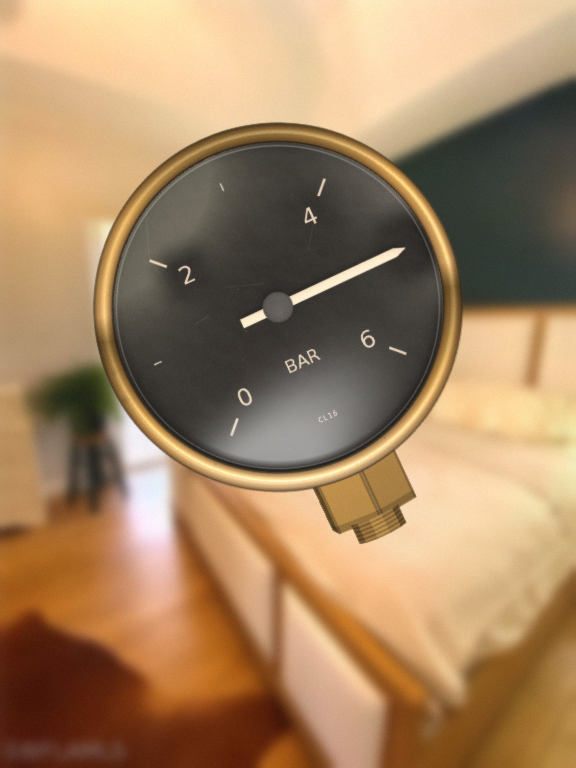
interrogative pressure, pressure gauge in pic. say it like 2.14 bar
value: 5 bar
